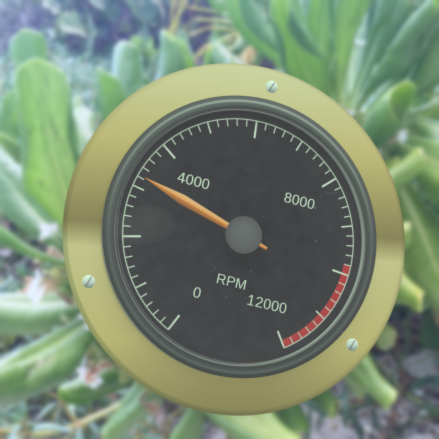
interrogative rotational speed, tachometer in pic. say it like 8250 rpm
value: 3200 rpm
